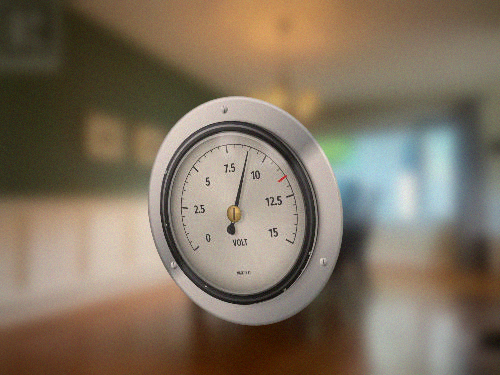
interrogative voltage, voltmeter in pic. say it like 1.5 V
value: 9 V
